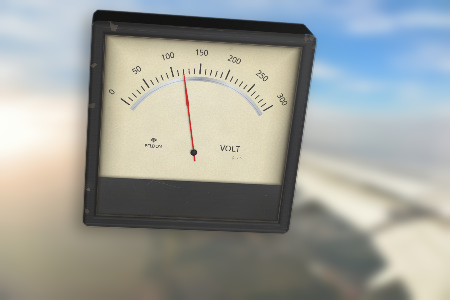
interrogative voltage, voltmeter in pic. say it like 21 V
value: 120 V
